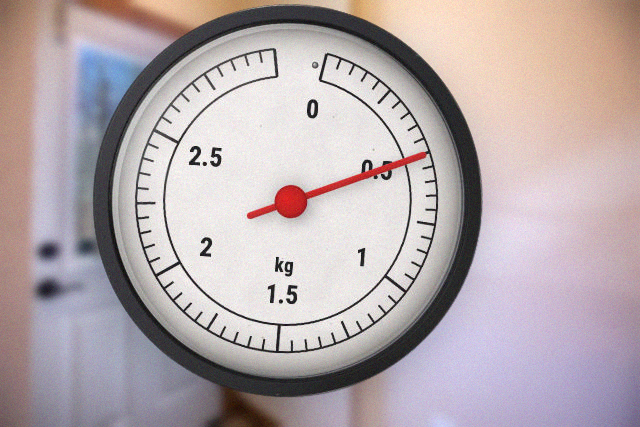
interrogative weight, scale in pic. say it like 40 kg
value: 0.5 kg
